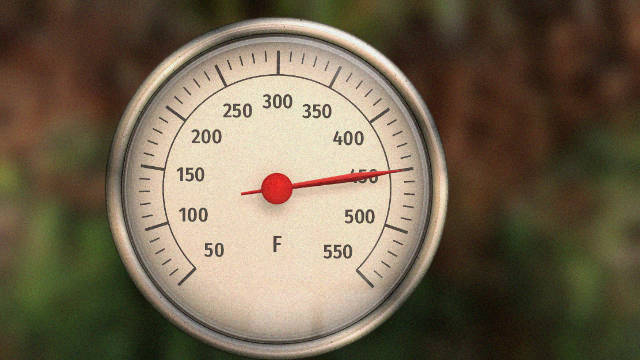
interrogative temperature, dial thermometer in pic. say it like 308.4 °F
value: 450 °F
